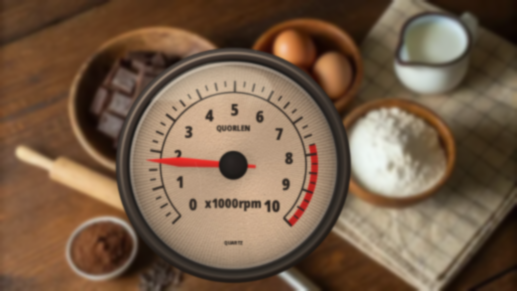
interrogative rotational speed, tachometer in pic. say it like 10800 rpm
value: 1750 rpm
